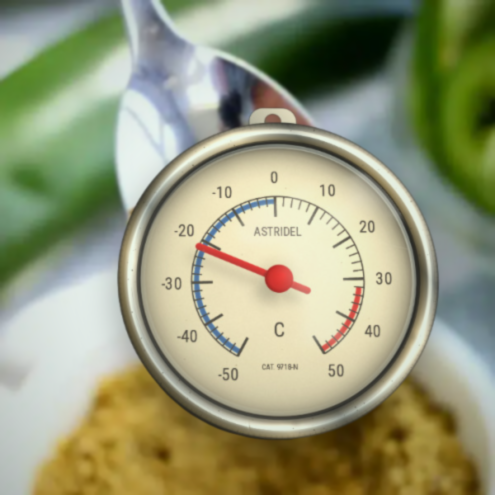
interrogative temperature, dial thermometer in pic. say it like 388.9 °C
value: -22 °C
